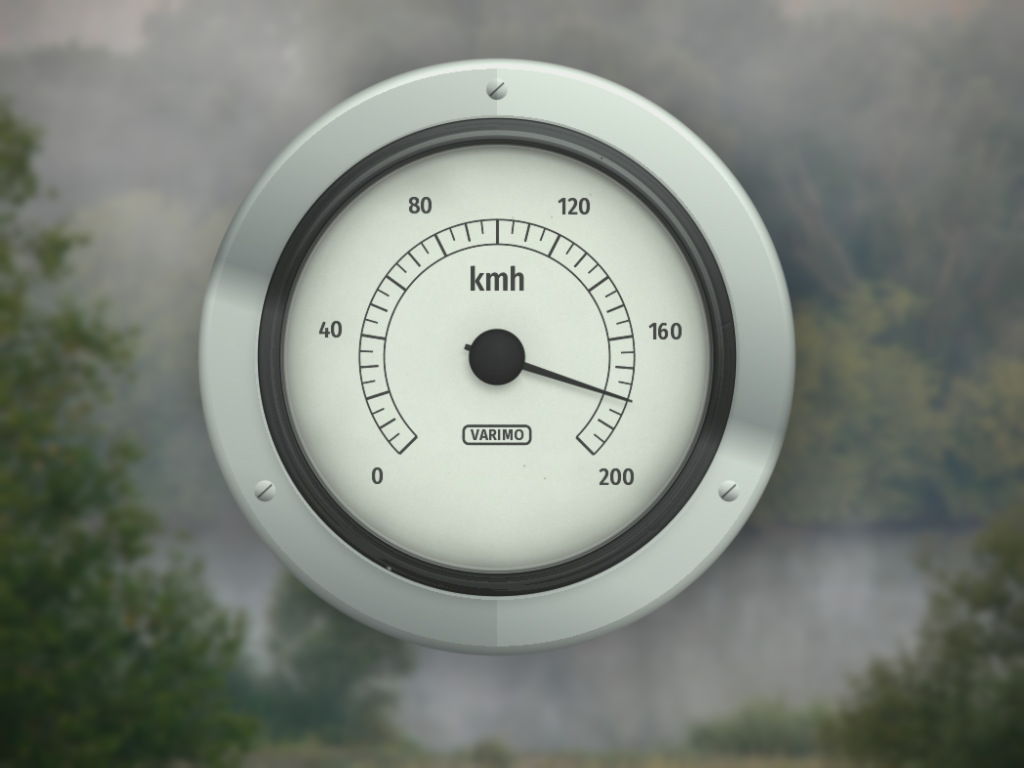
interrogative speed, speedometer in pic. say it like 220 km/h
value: 180 km/h
